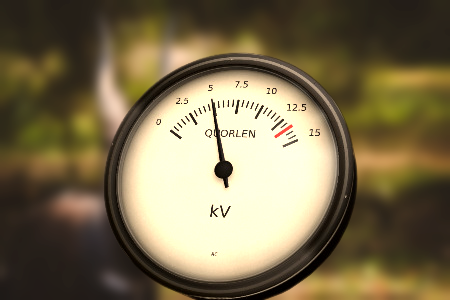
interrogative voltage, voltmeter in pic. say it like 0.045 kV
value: 5 kV
